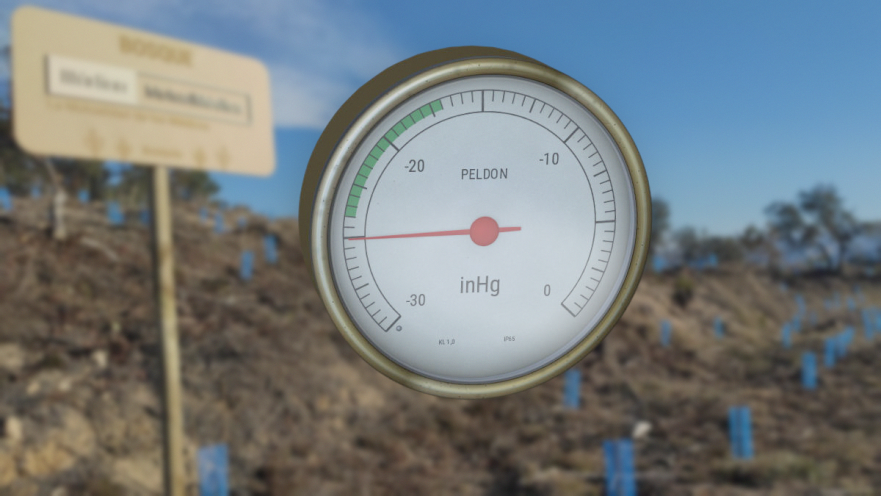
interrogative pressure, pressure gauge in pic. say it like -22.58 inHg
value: -25 inHg
